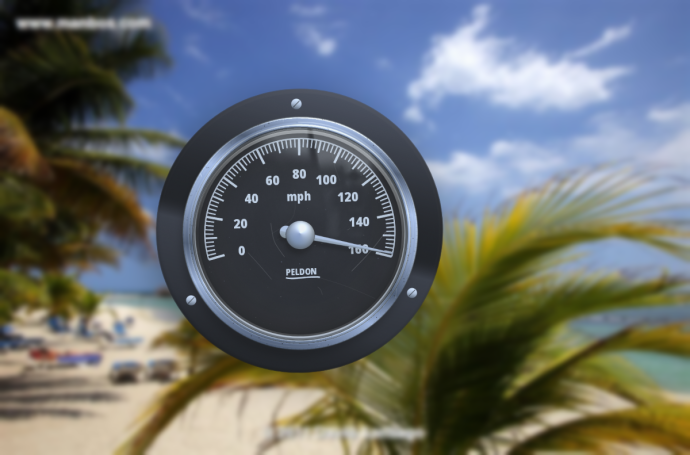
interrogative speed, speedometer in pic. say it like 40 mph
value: 158 mph
